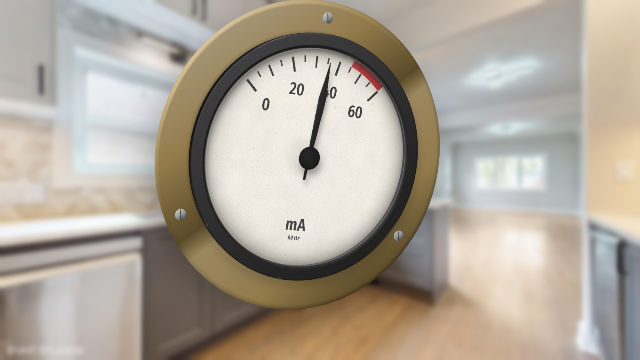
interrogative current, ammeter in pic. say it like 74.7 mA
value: 35 mA
